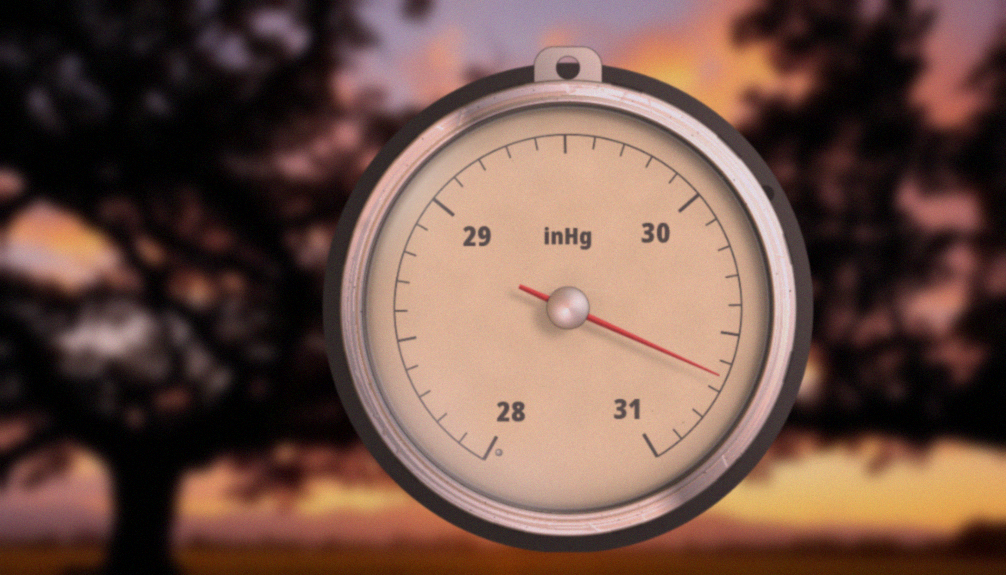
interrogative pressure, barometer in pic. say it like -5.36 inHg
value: 30.65 inHg
